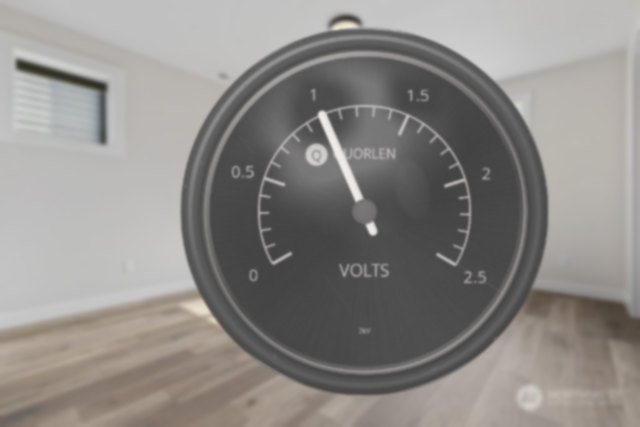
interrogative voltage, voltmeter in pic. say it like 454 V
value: 1 V
